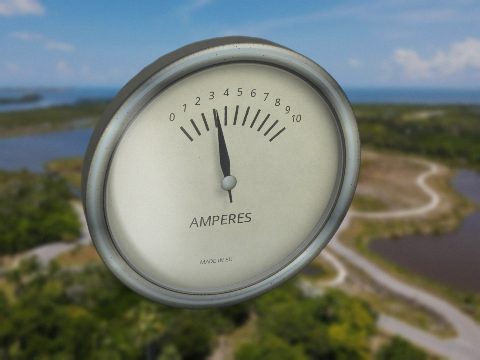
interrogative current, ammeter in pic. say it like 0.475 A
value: 3 A
